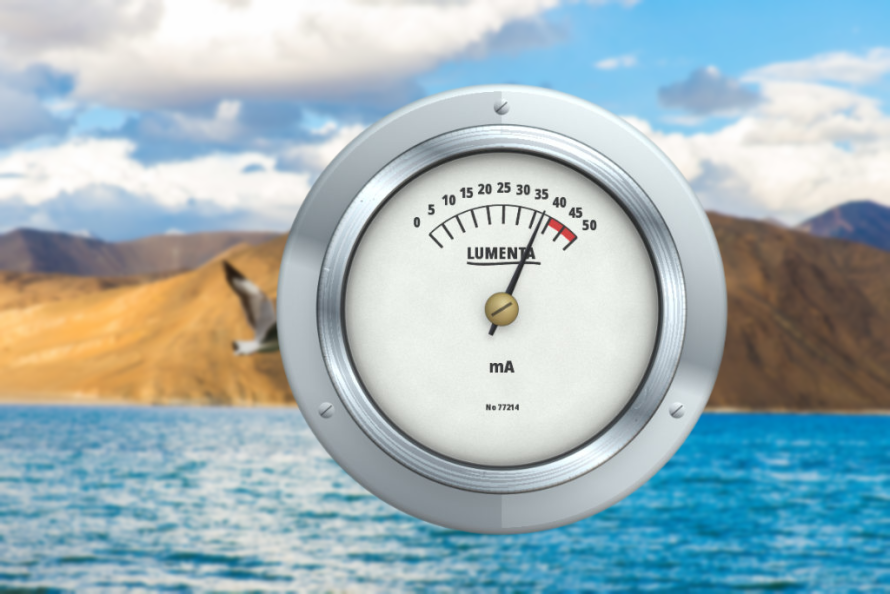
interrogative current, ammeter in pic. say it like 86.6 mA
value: 37.5 mA
